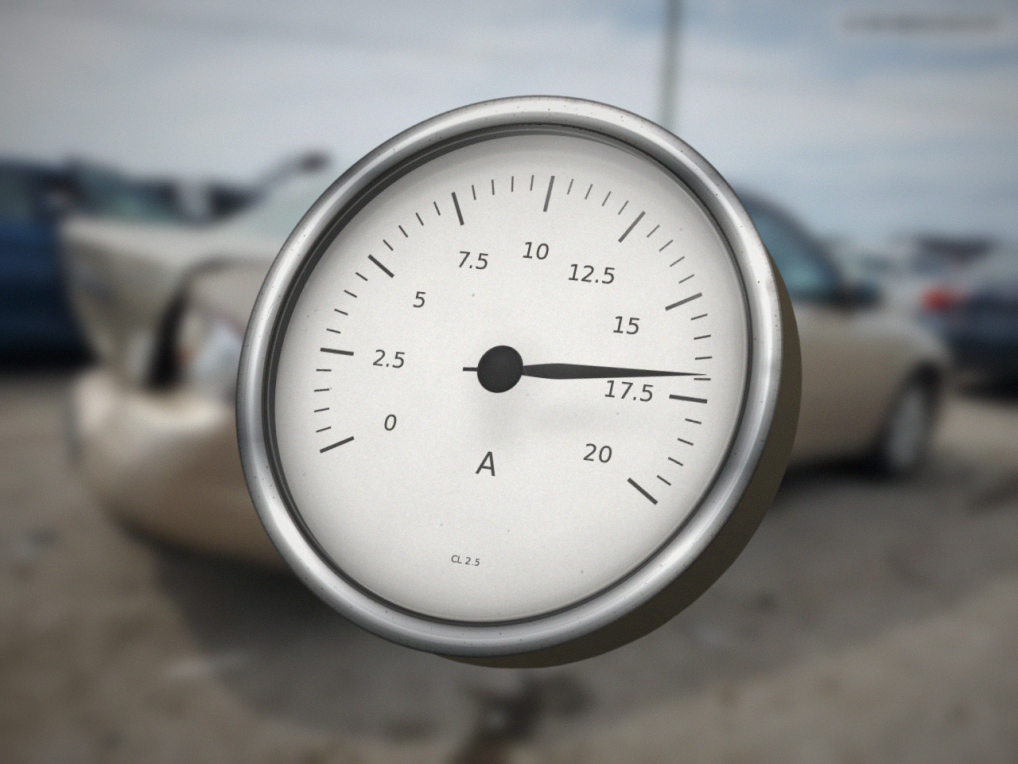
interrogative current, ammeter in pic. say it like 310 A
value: 17 A
